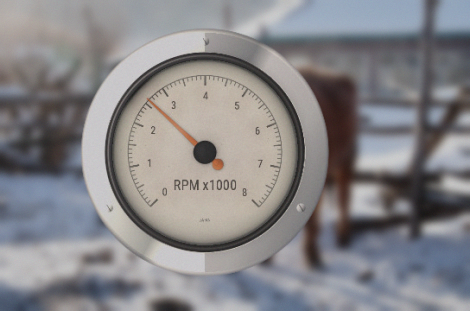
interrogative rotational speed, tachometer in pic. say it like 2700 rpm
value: 2600 rpm
